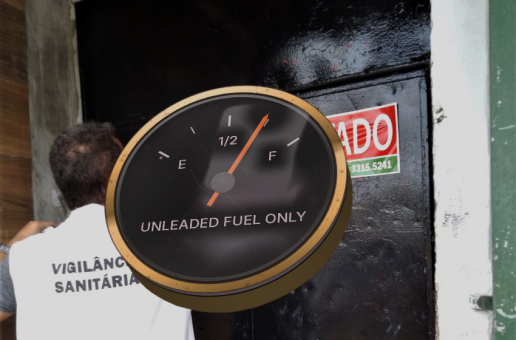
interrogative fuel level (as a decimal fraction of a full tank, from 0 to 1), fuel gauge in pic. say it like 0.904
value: 0.75
